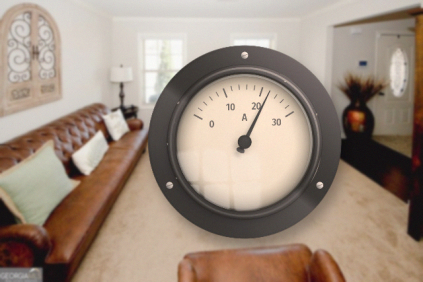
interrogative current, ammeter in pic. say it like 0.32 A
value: 22 A
